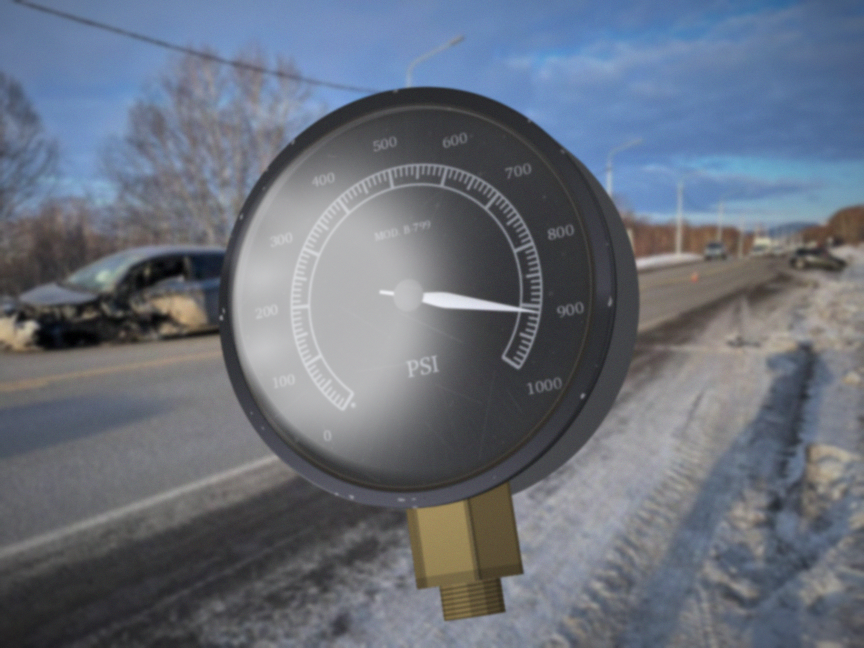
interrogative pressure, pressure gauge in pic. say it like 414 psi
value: 910 psi
